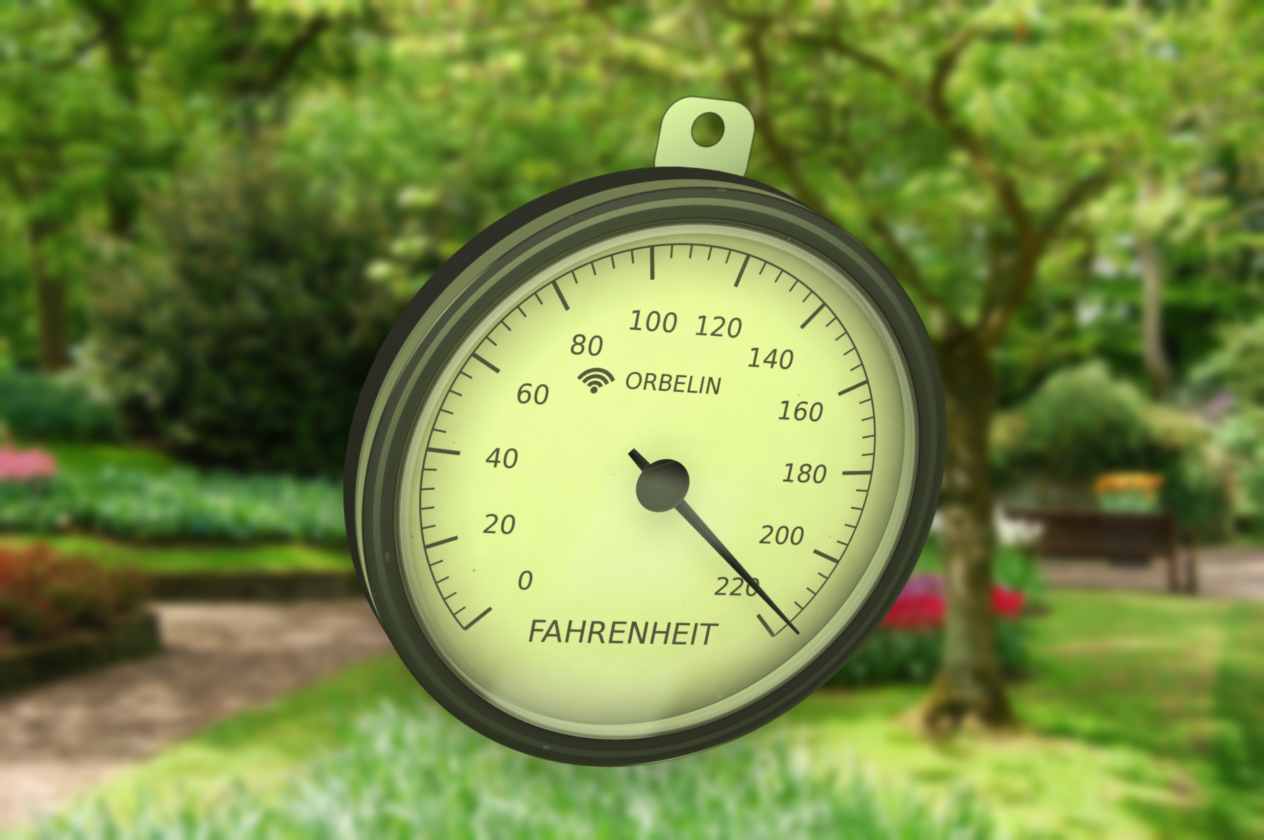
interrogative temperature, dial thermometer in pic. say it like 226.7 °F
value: 216 °F
